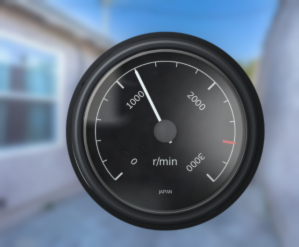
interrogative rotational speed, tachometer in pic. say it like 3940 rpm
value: 1200 rpm
